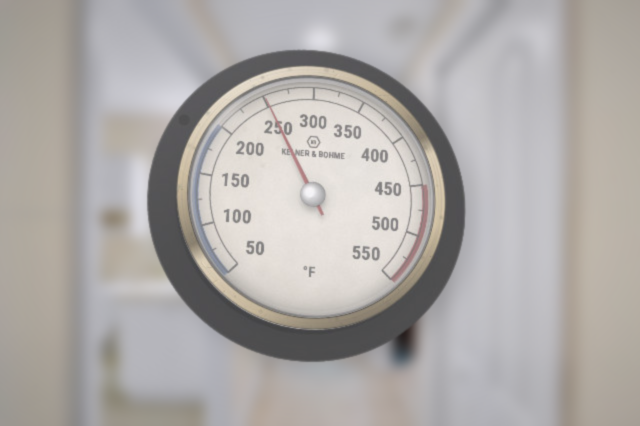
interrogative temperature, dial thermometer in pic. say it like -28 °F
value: 250 °F
